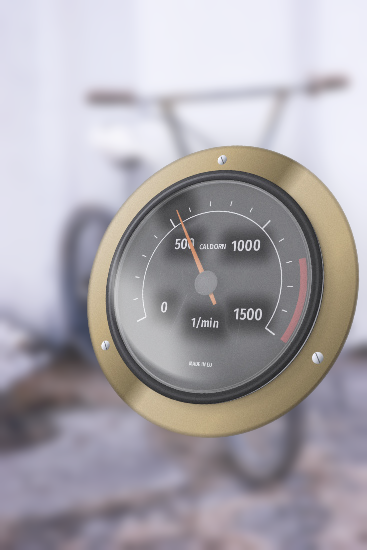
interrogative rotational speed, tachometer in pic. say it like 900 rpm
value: 550 rpm
